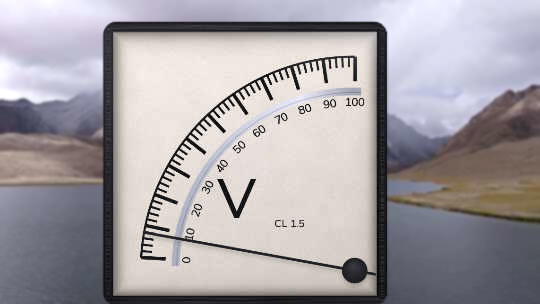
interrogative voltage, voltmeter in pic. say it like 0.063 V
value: 8 V
